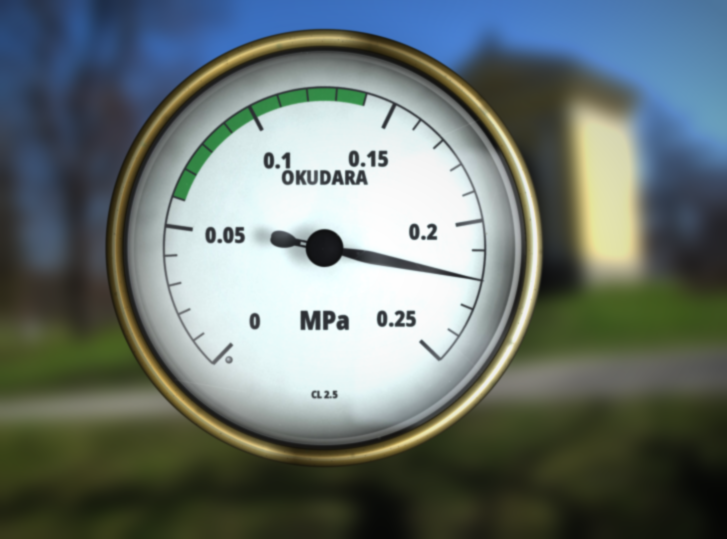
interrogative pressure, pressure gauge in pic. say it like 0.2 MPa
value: 0.22 MPa
